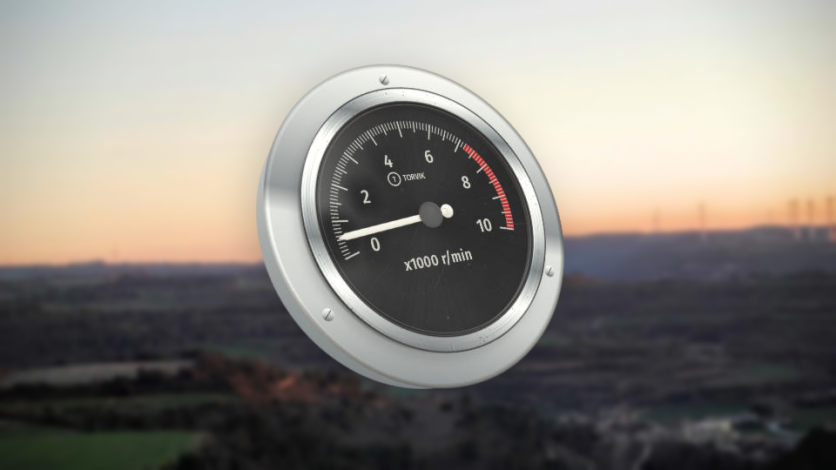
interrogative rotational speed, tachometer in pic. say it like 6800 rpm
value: 500 rpm
